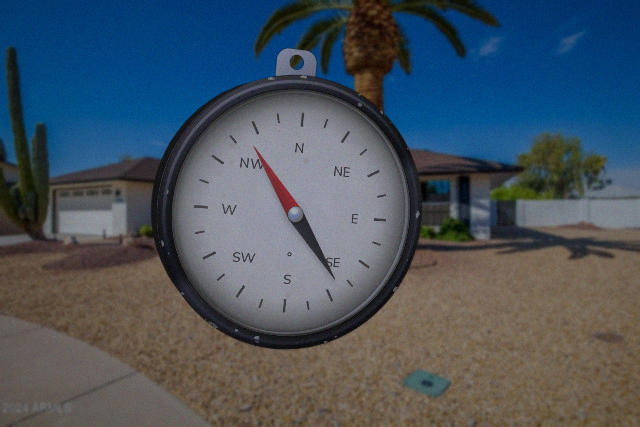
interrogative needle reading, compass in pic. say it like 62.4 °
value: 322.5 °
